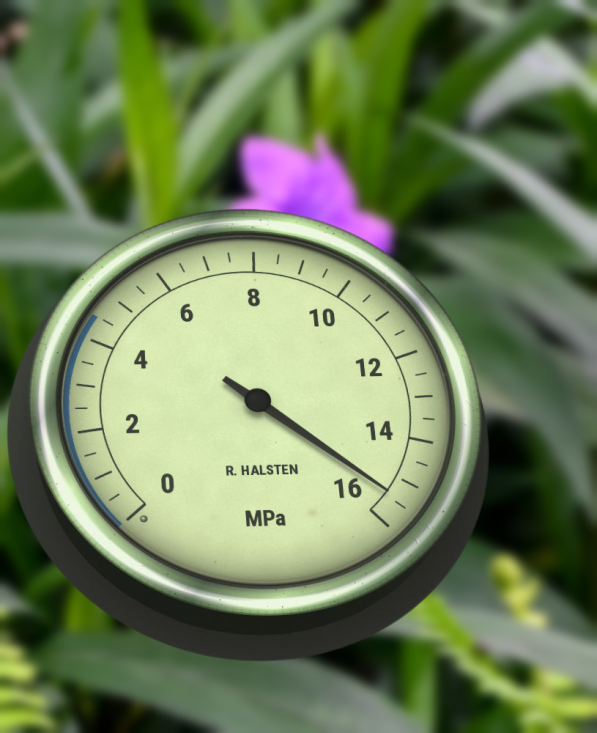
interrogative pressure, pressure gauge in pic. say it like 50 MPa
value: 15.5 MPa
